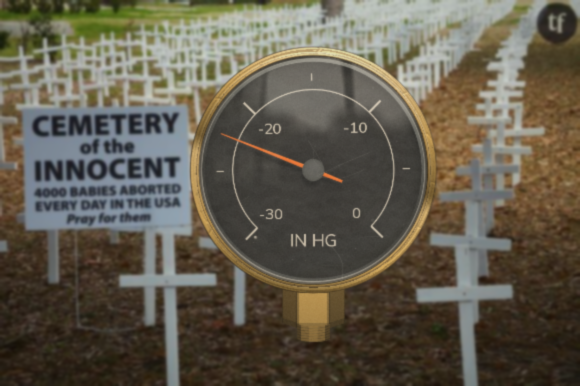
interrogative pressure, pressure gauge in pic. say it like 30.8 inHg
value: -22.5 inHg
